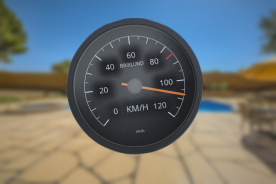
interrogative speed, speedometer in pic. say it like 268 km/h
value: 107.5 km/h
